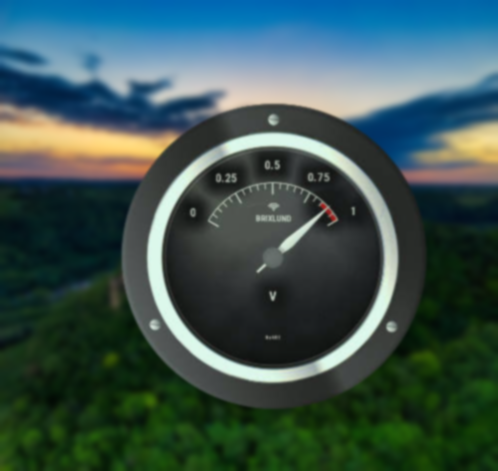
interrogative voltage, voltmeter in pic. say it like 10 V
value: 0.9 V
